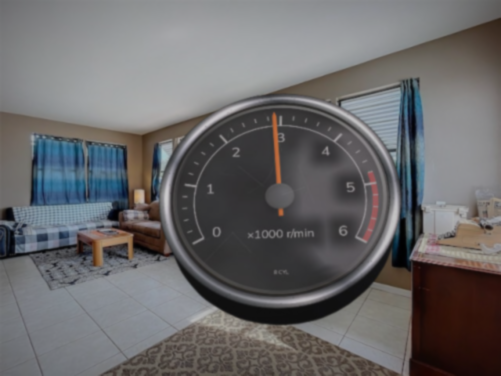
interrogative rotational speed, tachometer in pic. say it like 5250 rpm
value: 2900 rpm
